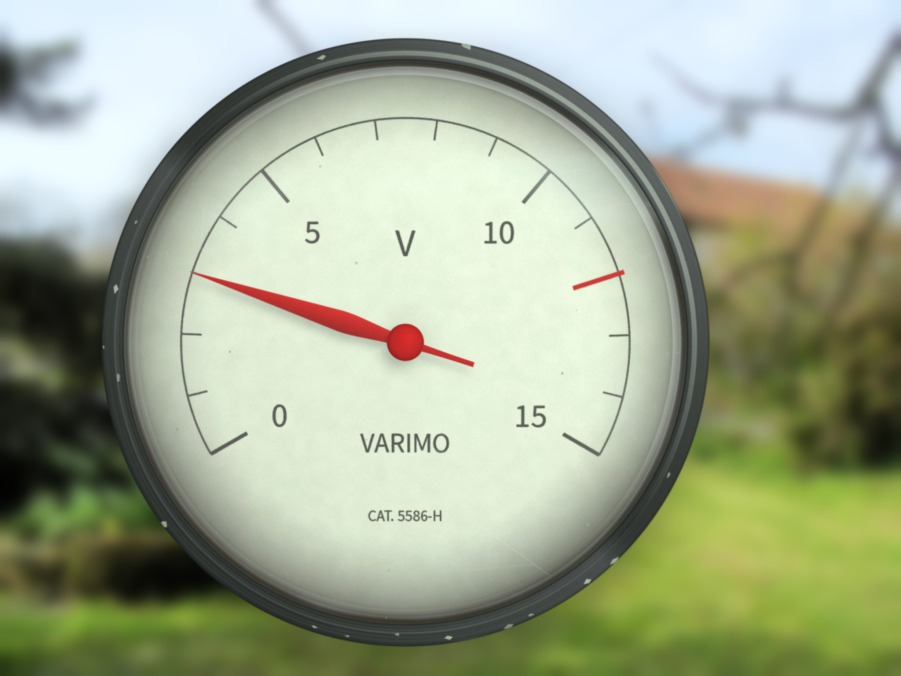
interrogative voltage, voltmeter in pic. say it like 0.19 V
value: 3 V
